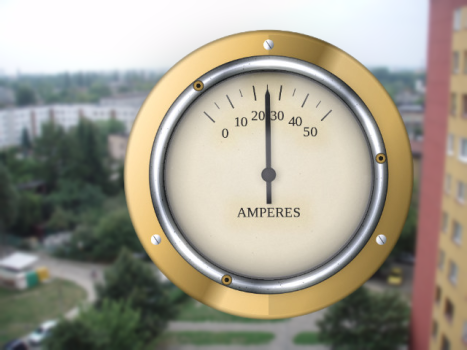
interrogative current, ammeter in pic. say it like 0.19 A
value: 25 A
